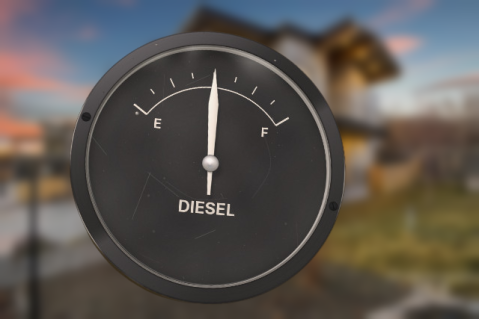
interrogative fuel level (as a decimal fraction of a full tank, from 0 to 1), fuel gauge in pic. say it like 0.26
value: 0.5
